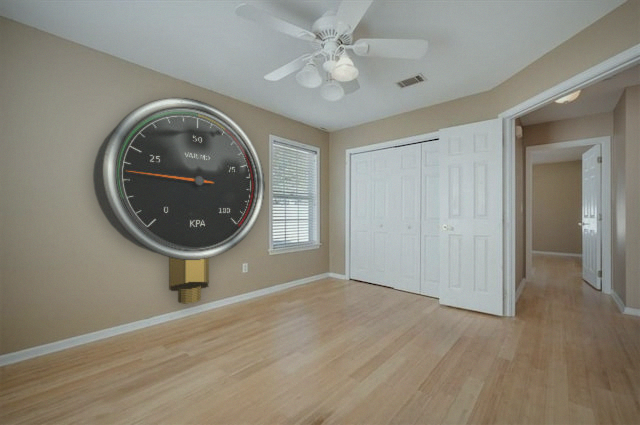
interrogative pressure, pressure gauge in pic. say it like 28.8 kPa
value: 17.5 kPa
